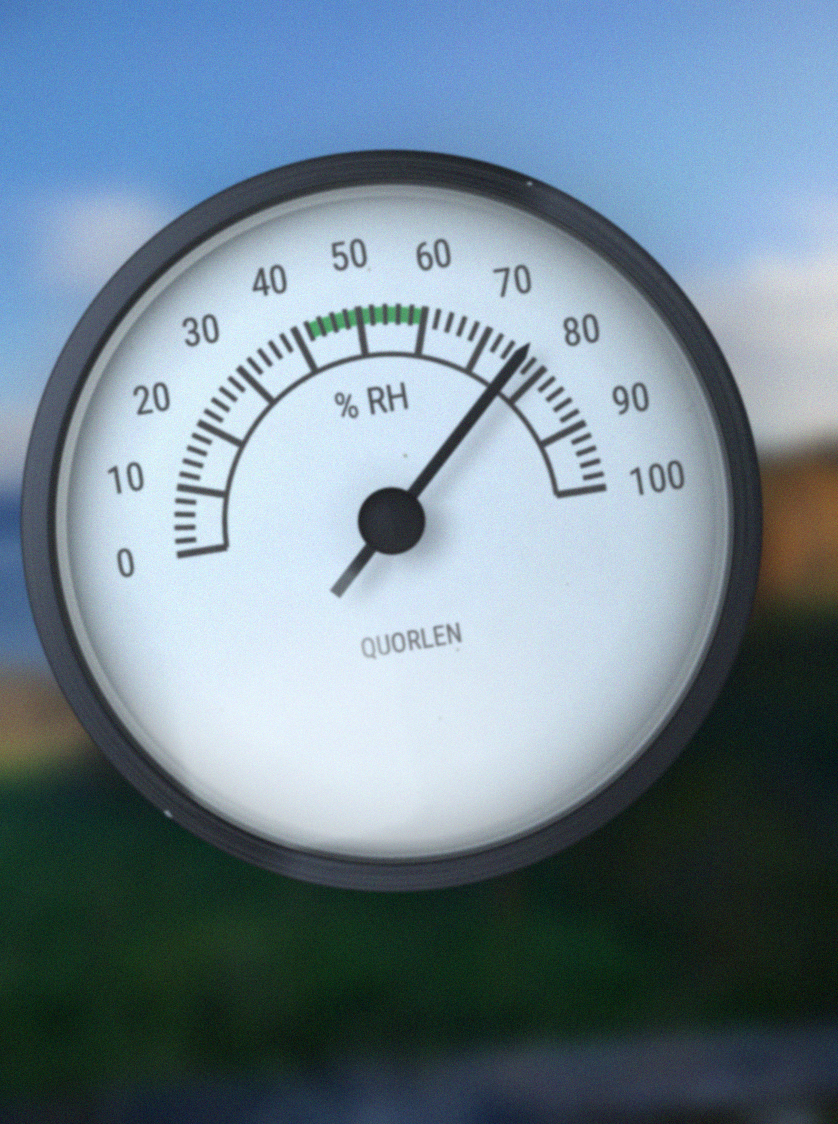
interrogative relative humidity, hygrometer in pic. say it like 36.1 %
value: 76 %
